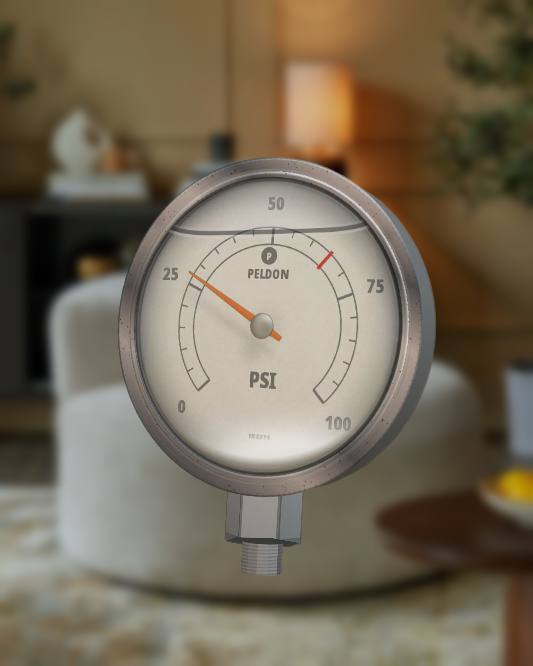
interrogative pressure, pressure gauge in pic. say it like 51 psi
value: 27.5 psi
